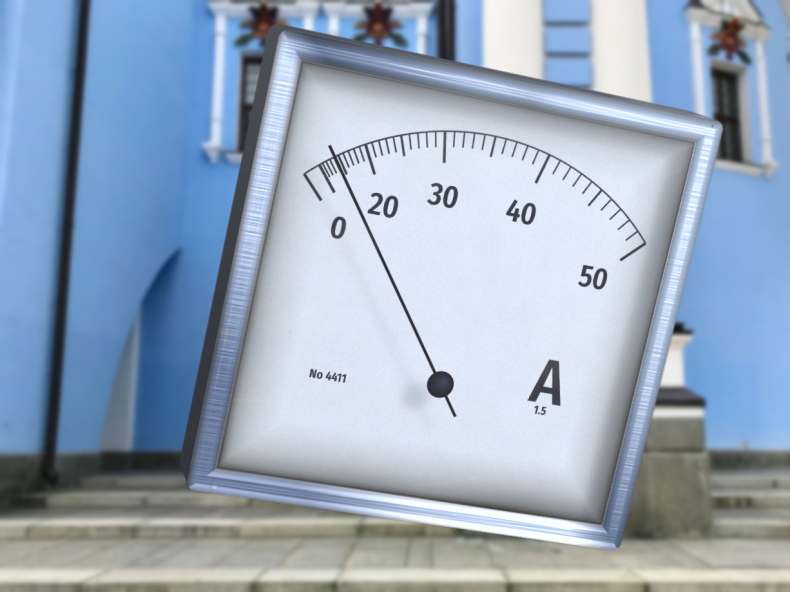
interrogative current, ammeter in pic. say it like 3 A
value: 14 A
